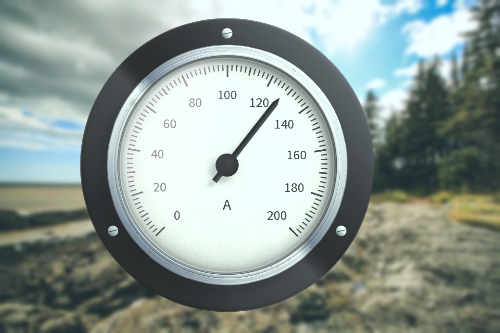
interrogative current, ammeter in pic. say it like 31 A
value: 128 A
